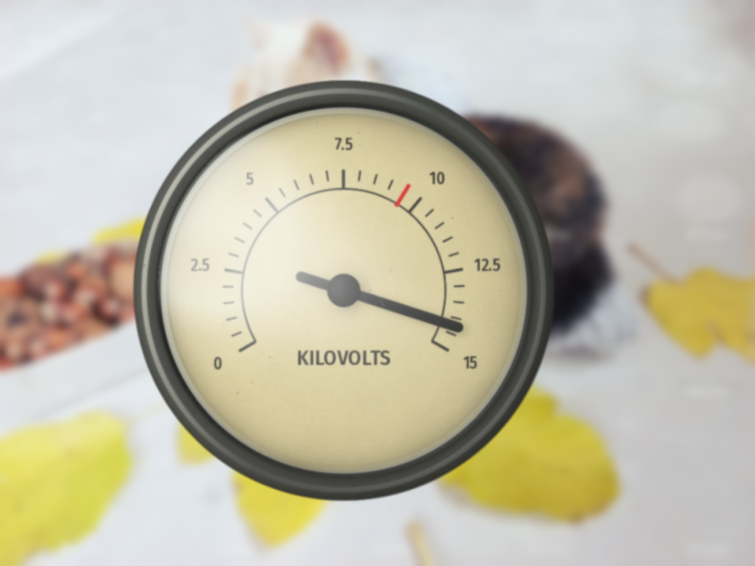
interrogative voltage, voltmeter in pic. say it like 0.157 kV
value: 14.25 kV
